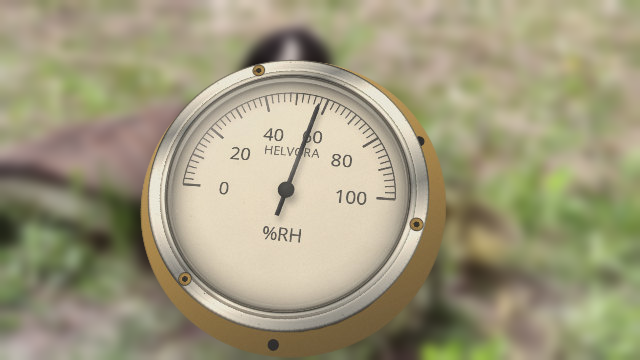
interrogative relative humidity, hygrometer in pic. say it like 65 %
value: 58 %
